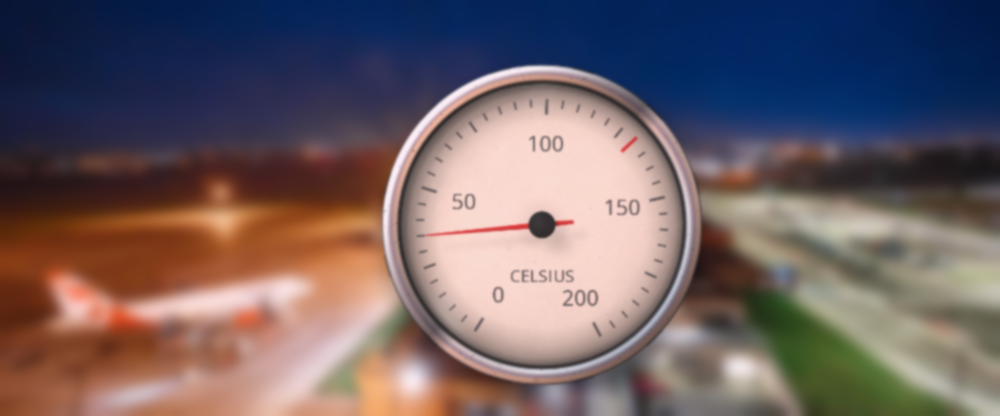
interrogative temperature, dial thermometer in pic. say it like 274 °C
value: 35 °C
